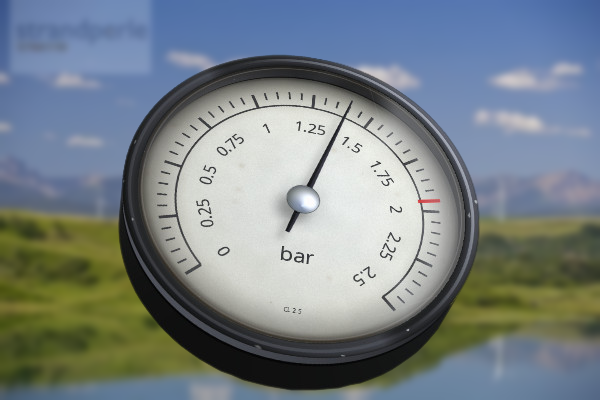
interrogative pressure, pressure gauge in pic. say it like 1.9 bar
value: 1.4 bar
